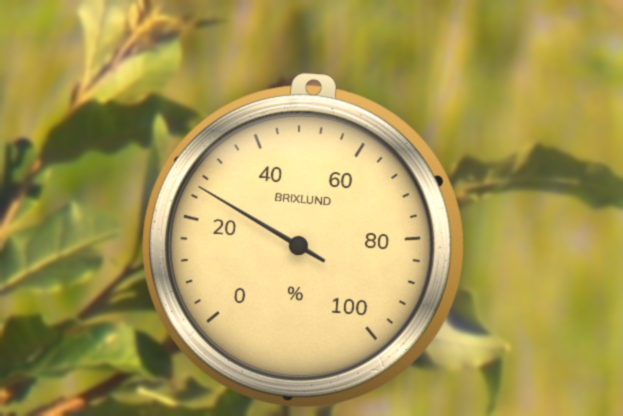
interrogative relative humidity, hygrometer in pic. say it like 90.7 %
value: 26 %
